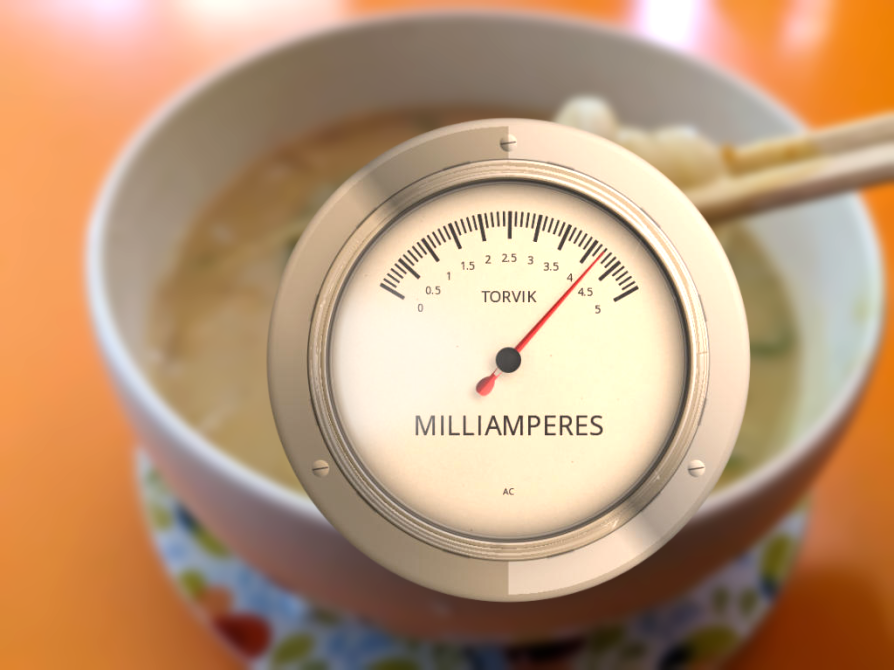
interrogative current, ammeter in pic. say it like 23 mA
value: 4.2 mA
